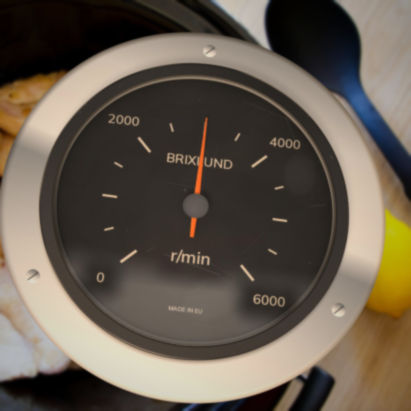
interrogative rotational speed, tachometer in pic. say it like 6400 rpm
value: 3000 rpm
